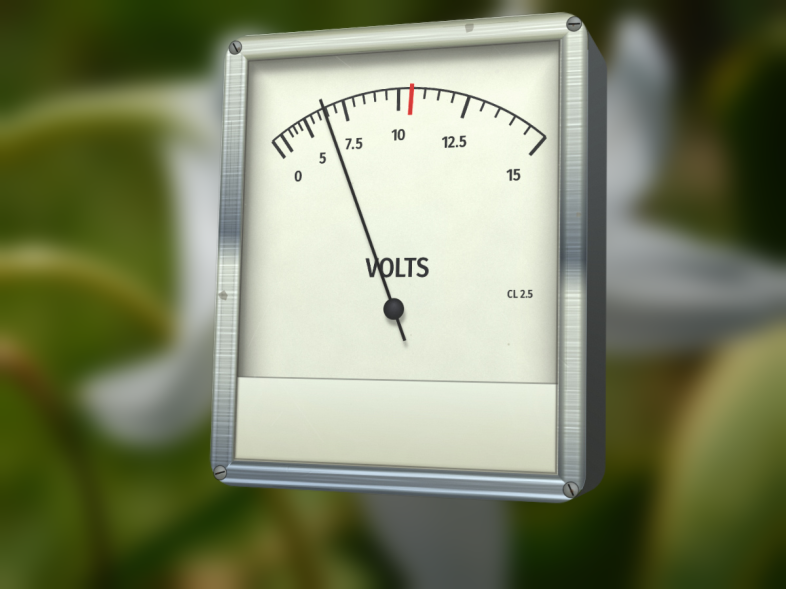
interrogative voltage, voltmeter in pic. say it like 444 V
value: 6.5 V
